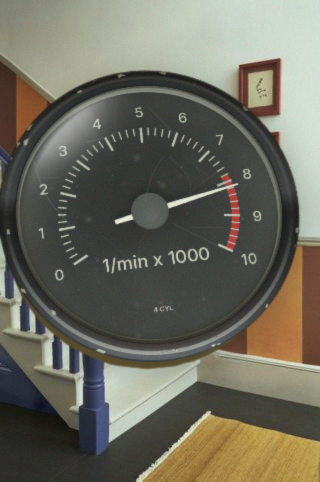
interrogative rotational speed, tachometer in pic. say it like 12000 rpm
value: 8200 rpm
